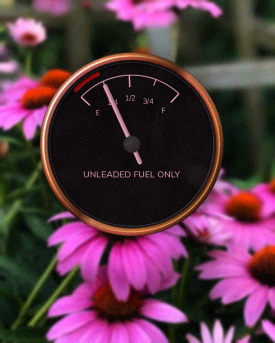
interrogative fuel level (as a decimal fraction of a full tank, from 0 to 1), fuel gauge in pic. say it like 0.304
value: 0.25
